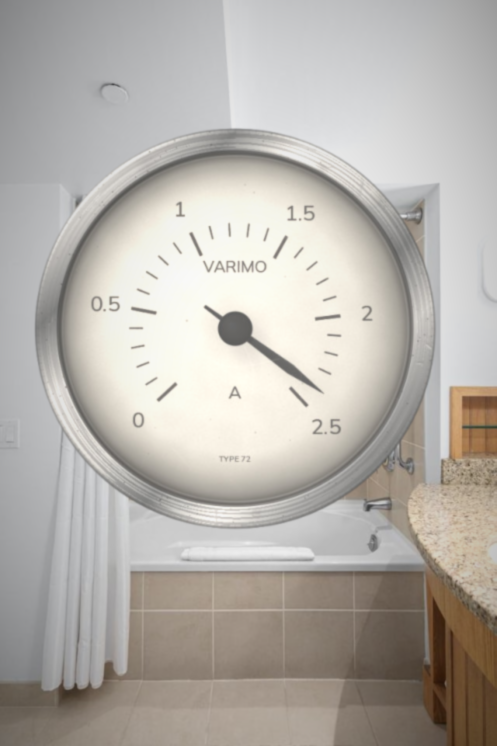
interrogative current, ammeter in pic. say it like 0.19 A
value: 2.4 A
